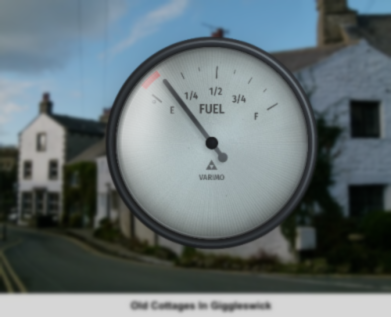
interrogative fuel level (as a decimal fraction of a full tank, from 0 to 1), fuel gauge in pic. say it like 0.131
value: 0.125
